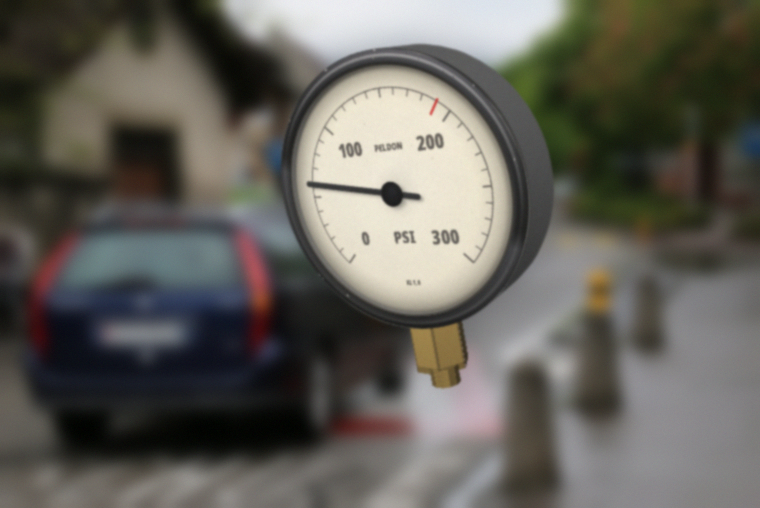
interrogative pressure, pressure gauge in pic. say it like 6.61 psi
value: 60 psi
